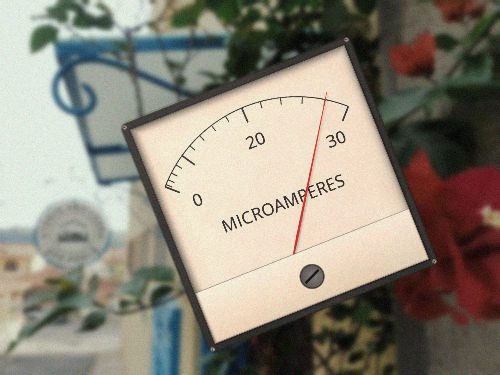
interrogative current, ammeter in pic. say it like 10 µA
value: 28 µA
